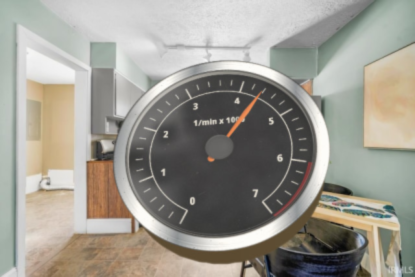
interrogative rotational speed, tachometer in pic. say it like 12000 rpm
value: 4400 rpm
